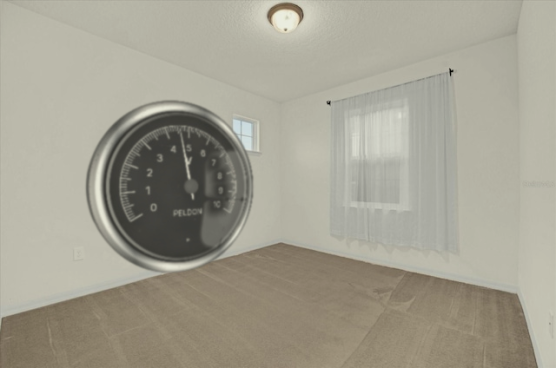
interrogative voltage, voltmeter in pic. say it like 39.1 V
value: 4.5 V
